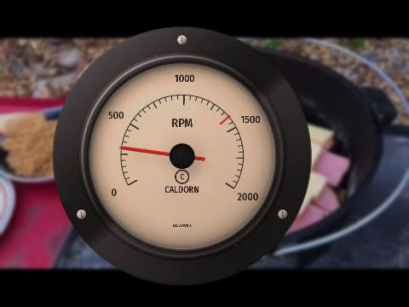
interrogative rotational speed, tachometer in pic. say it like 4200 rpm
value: 300 rpm
